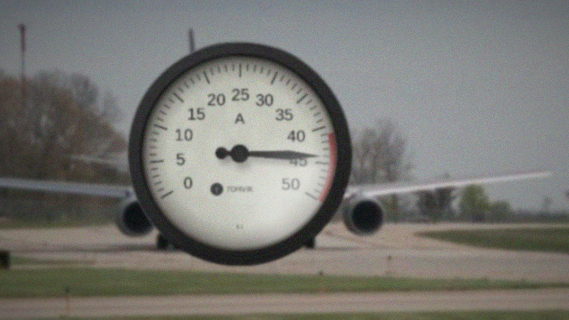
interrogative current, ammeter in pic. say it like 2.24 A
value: 44 A
